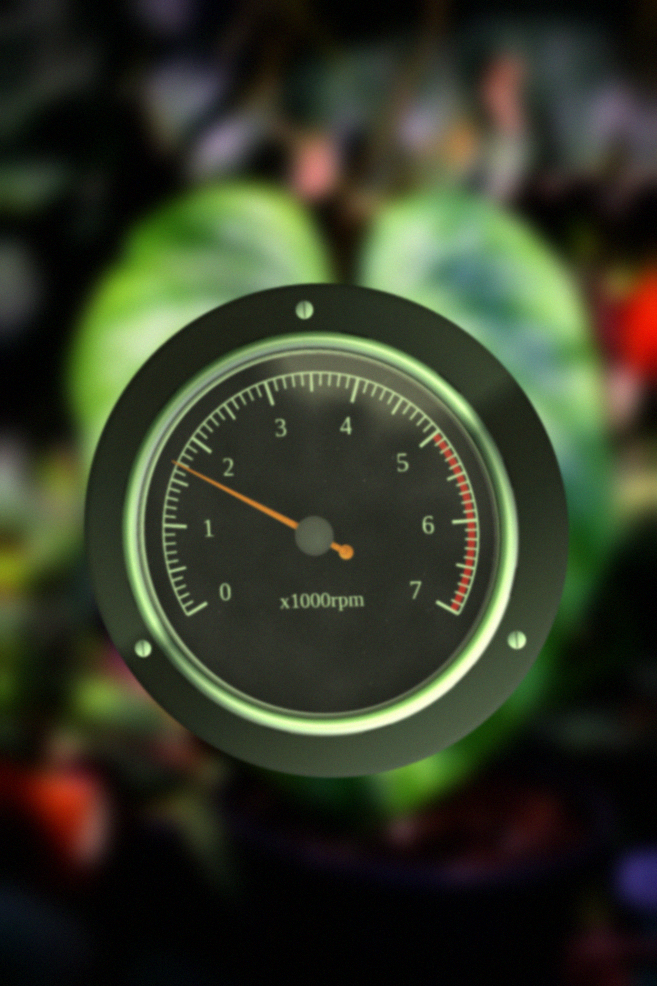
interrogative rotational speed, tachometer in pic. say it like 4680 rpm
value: 1700 rpm
